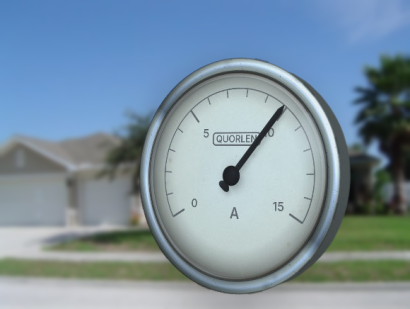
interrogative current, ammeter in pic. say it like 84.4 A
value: 10 A
